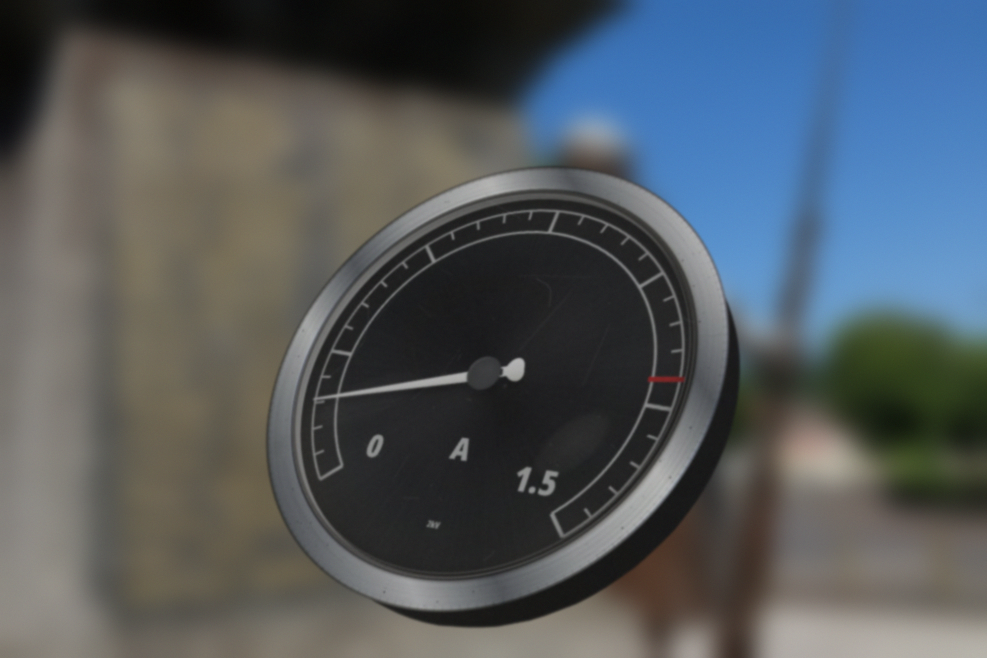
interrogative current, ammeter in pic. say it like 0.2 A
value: 0.15 A
